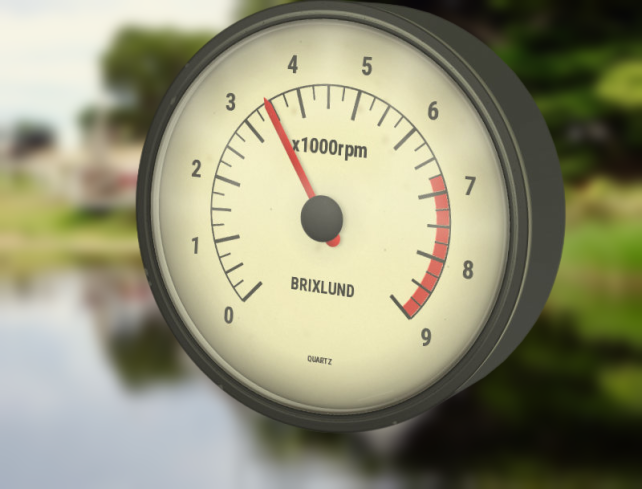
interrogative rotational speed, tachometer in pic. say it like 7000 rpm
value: 3500 rpm
